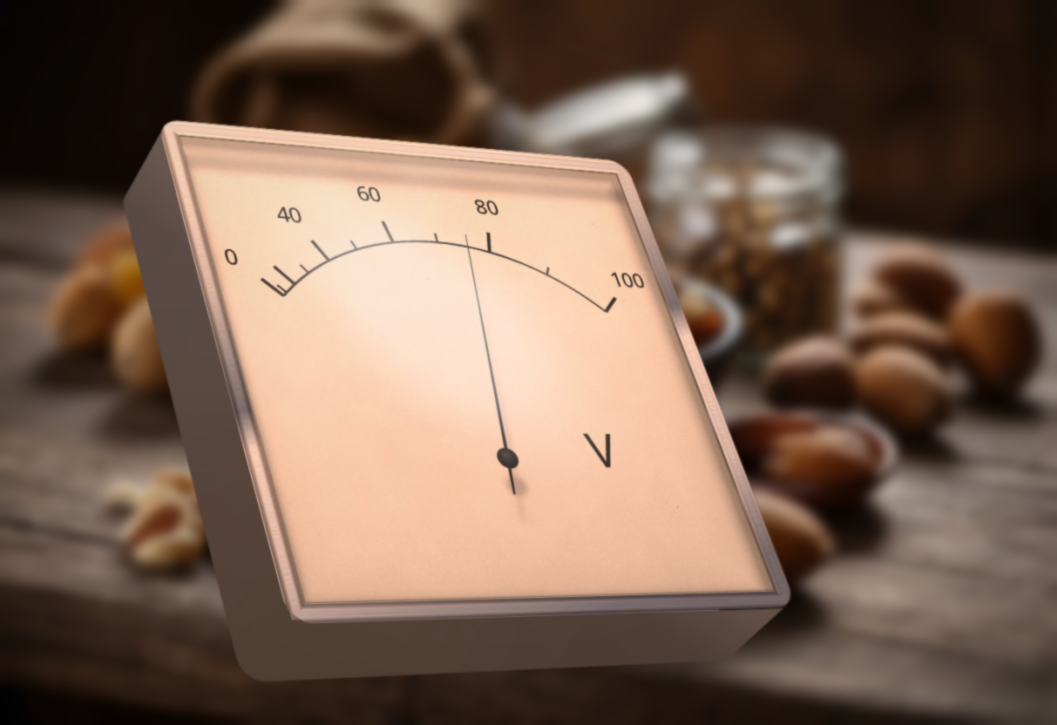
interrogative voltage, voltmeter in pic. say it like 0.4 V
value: 75 V
